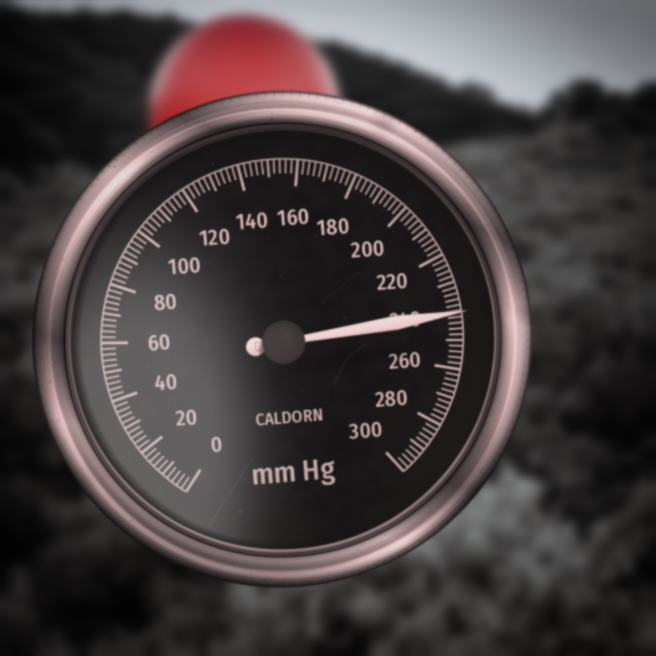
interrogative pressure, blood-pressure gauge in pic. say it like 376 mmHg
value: 240 mmHg
